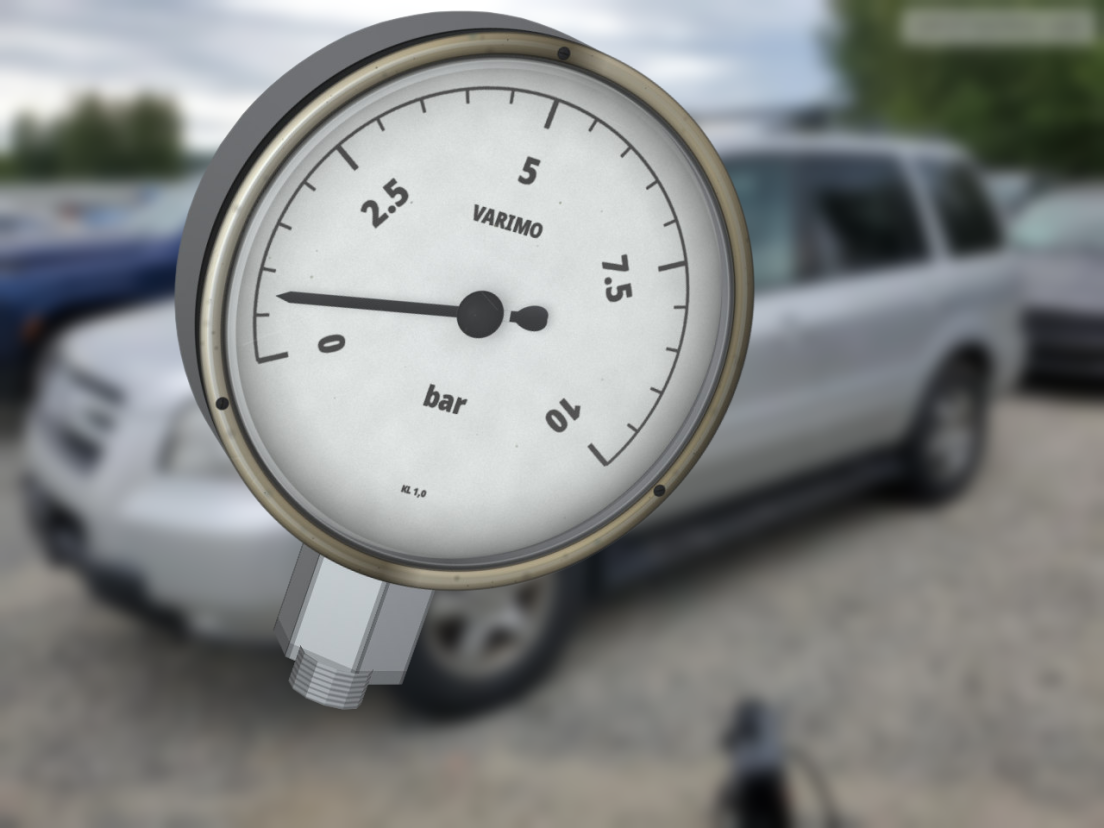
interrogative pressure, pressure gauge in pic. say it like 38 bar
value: 0.75 bar
